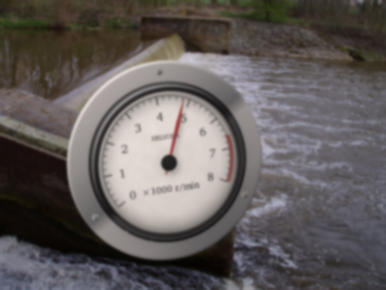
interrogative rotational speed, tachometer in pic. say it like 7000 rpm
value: 4800 rpm
